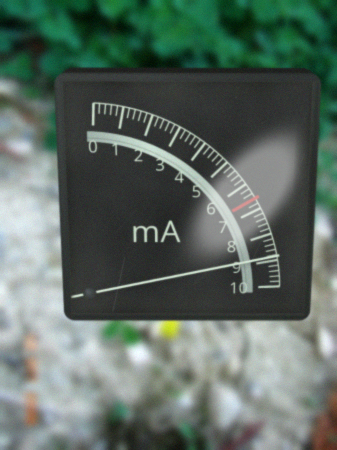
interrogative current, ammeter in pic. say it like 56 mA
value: 8.8 mA
